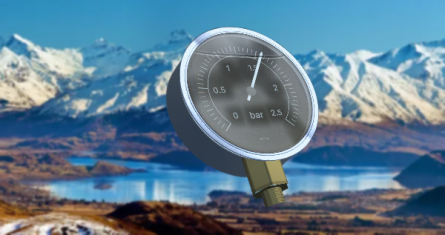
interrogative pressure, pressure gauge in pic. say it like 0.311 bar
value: 1.55 bar
